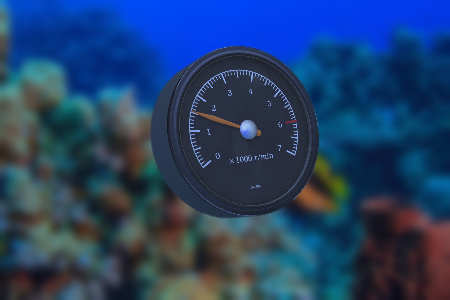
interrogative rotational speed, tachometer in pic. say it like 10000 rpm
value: 1500 rpm
